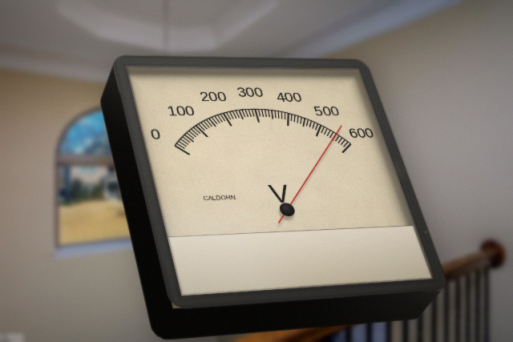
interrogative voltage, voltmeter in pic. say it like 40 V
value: 550 V
